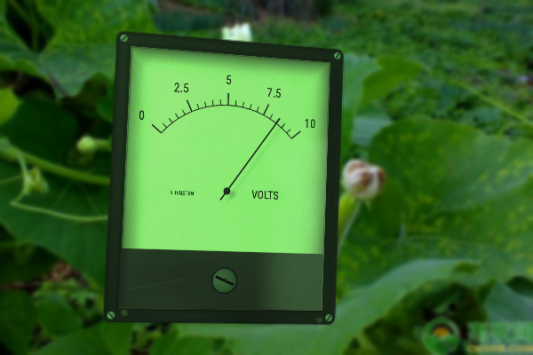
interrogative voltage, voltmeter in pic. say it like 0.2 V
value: 8.5 V
